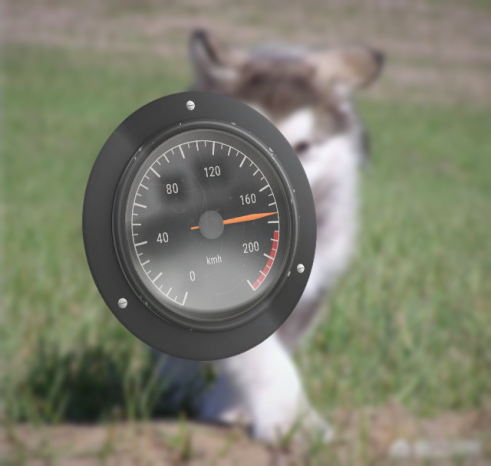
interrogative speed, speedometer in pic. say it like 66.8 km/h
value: 175 km/h
